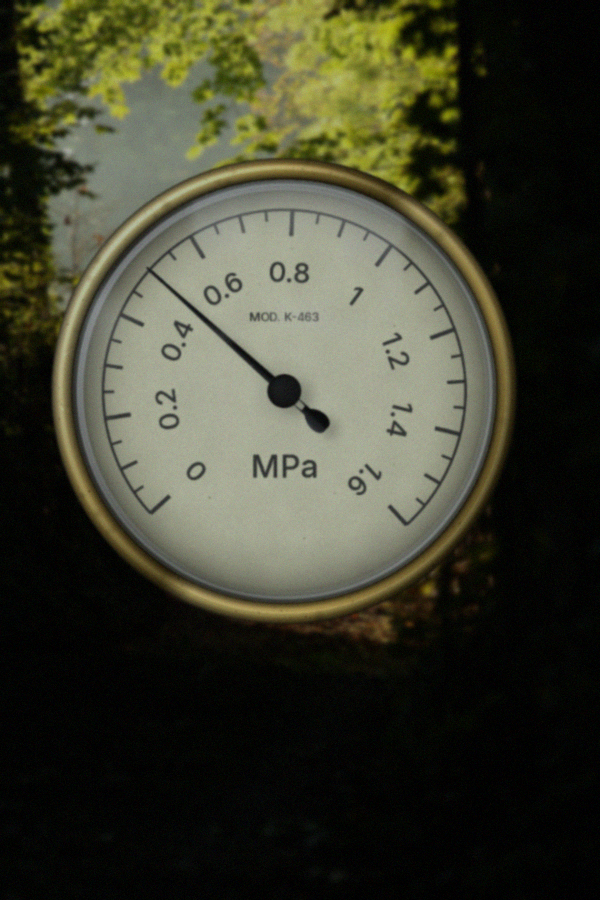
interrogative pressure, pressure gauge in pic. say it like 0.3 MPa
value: 0.5 MPa
